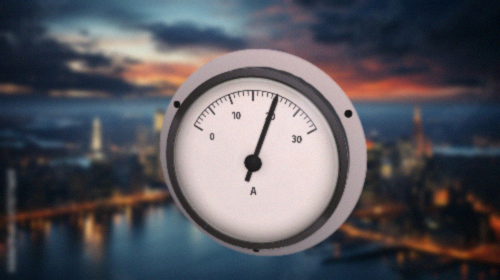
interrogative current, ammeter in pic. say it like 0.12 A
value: 20 A
